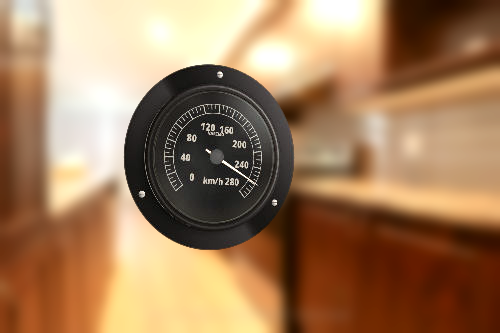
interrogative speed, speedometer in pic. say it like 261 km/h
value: 260 km/h
